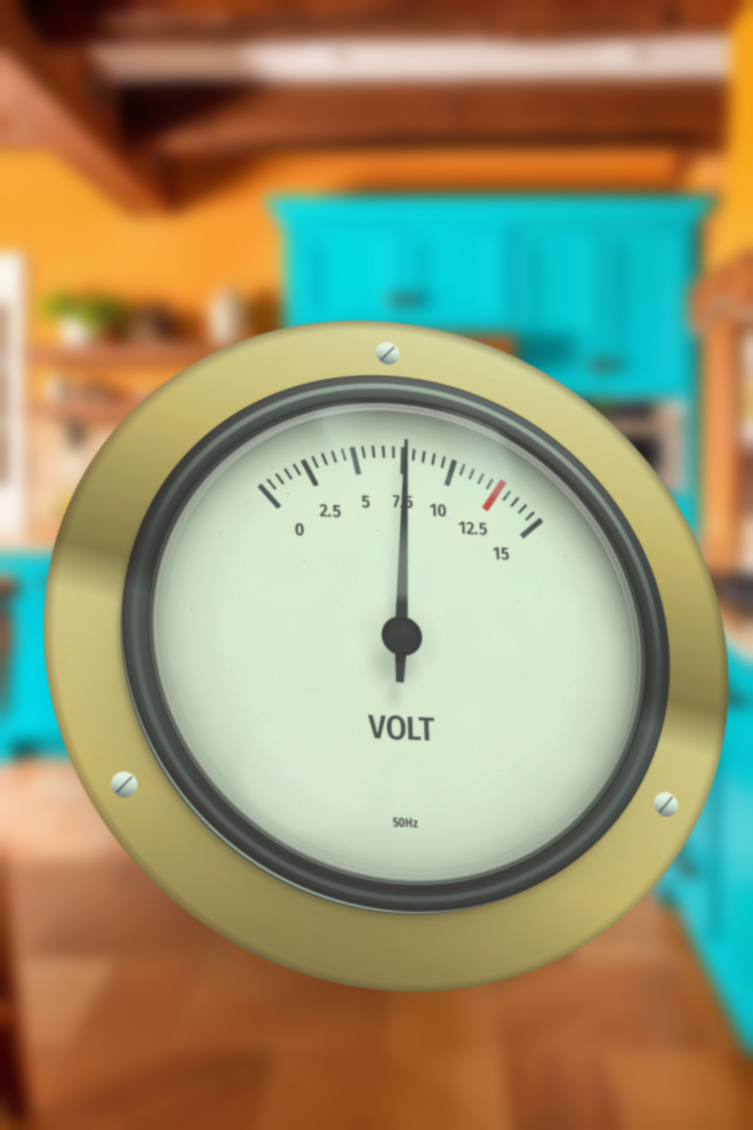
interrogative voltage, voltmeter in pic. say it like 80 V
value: 7.5 V
